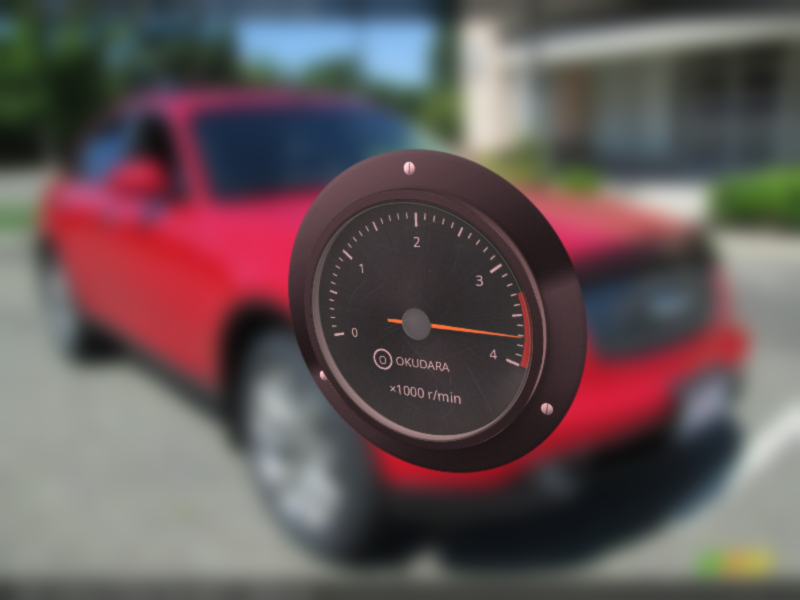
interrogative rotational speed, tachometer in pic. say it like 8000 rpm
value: 3700 rpm
